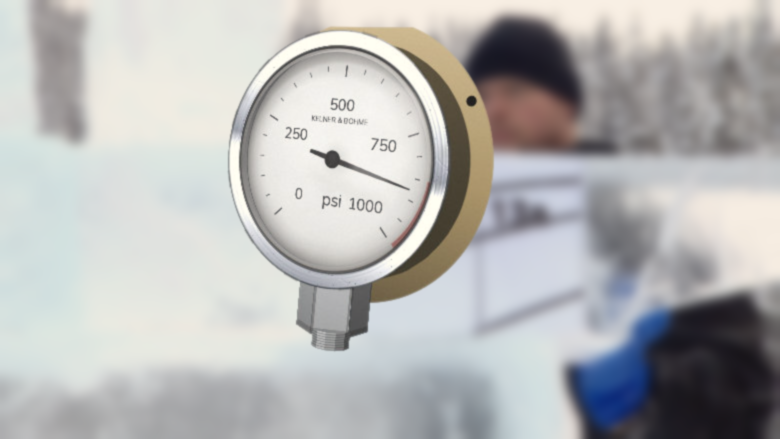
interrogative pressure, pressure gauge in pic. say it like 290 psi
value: 875 psi
